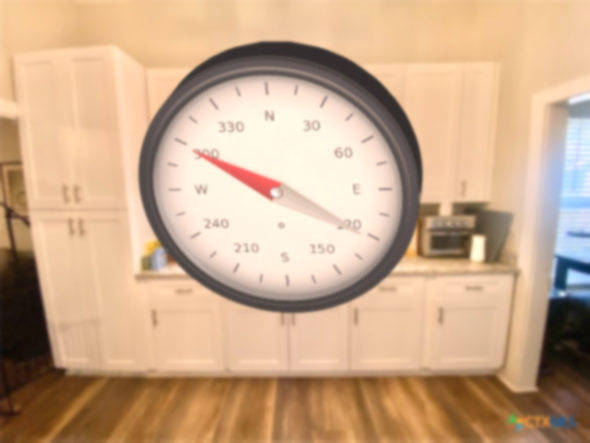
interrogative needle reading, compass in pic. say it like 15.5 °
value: 300 °
